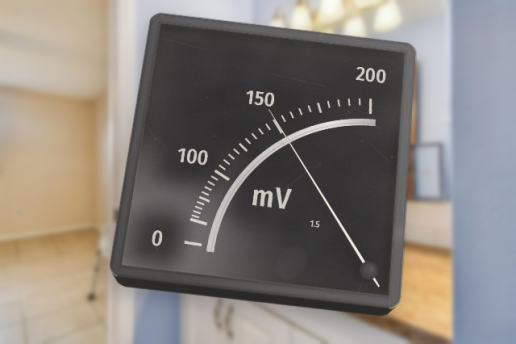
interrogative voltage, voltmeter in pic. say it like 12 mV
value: 150 mV
